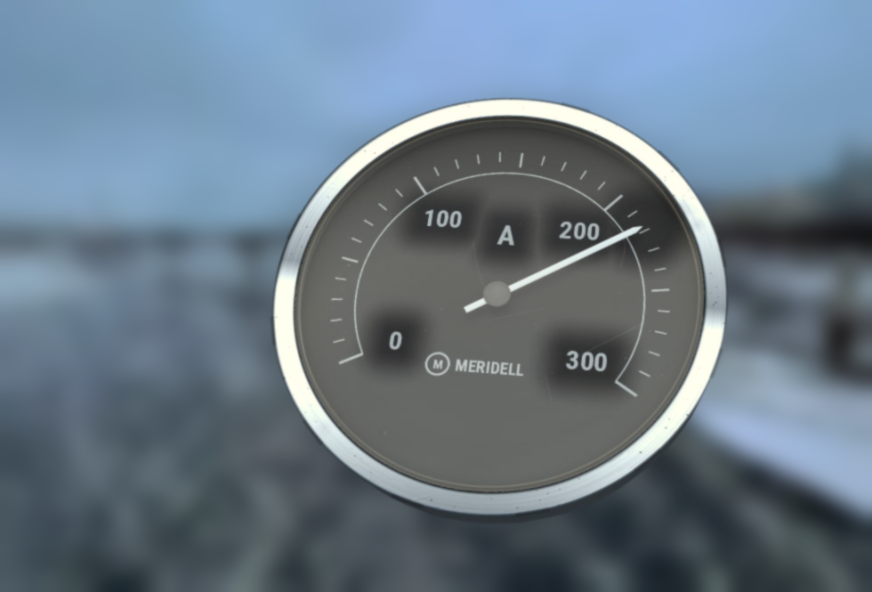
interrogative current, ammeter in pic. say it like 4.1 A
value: 220 A
